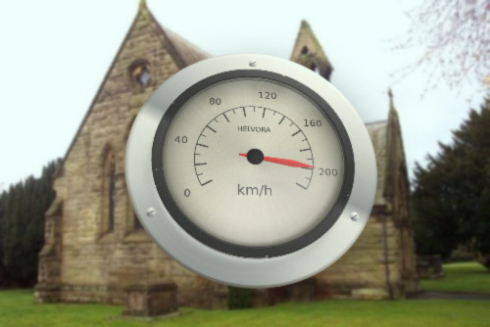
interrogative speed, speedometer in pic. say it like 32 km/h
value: 200 km/h
